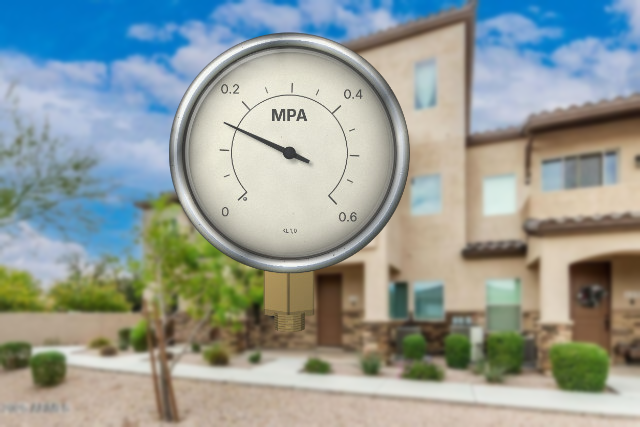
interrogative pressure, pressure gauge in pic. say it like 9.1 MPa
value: 0.15 MPa
